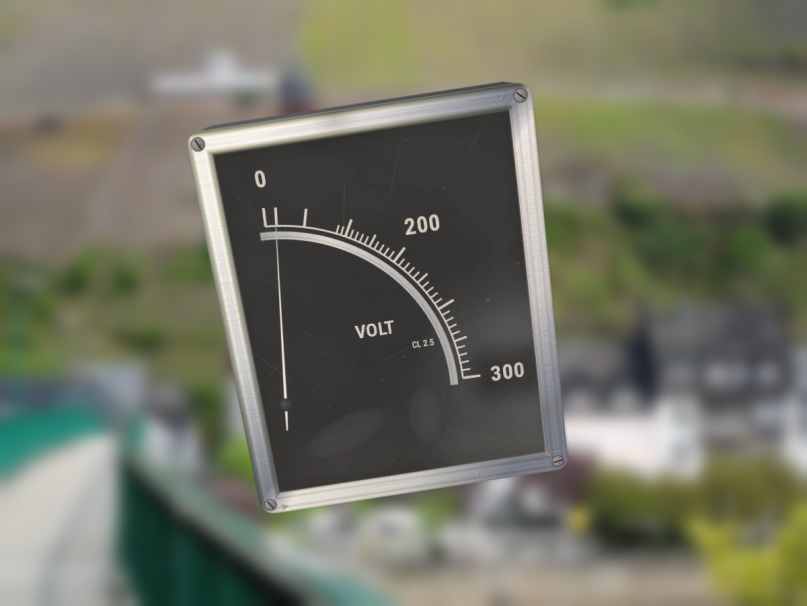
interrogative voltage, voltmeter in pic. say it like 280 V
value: 50 V
